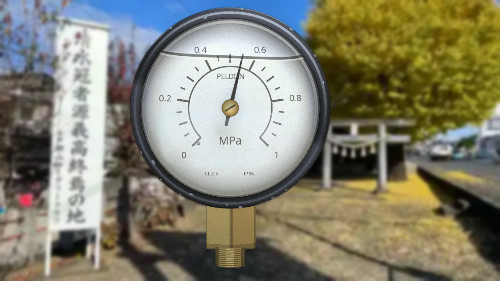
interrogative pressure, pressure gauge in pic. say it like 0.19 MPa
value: 0.55 MPa
